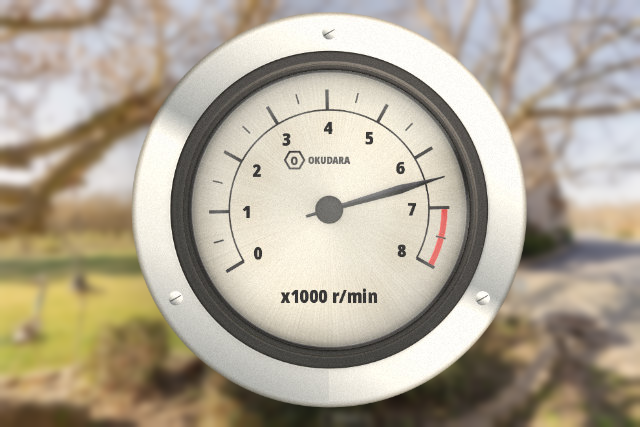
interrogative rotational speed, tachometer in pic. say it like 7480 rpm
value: 6500 rpm
